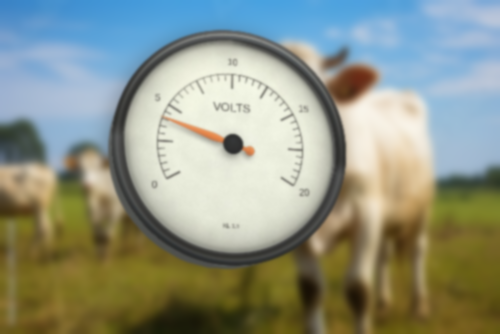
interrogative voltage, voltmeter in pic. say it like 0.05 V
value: 4 V
